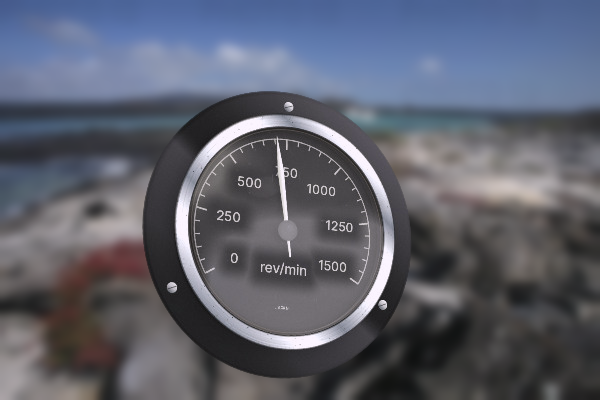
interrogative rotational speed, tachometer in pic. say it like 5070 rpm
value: 700 rpm
